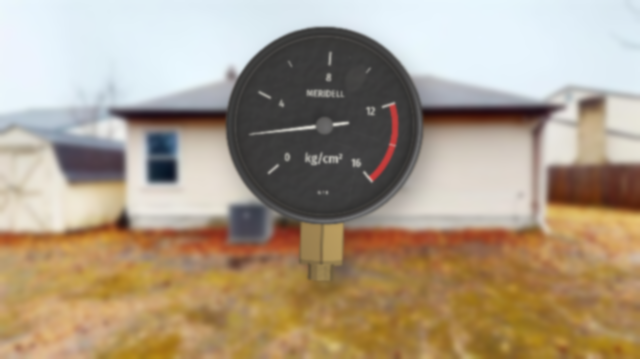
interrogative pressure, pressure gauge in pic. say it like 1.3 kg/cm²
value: 2 kg/cm²
